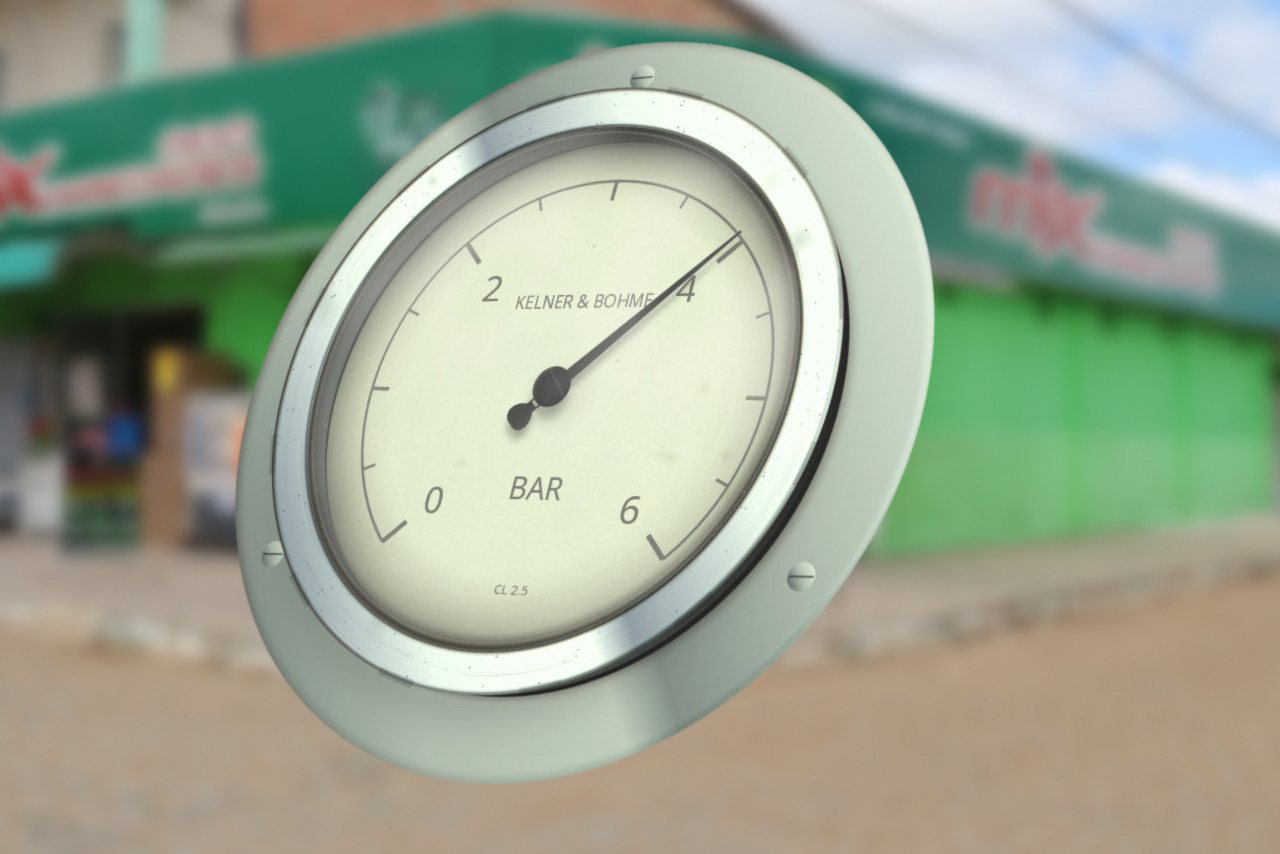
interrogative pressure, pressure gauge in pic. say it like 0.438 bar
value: 4 bar
